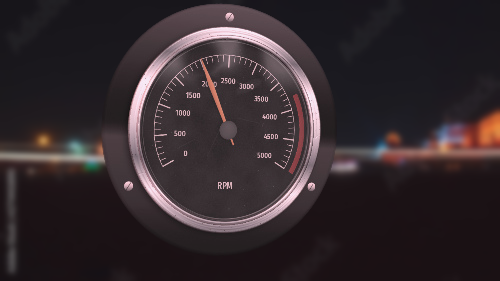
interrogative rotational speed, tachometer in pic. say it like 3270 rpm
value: 2000 rpm
